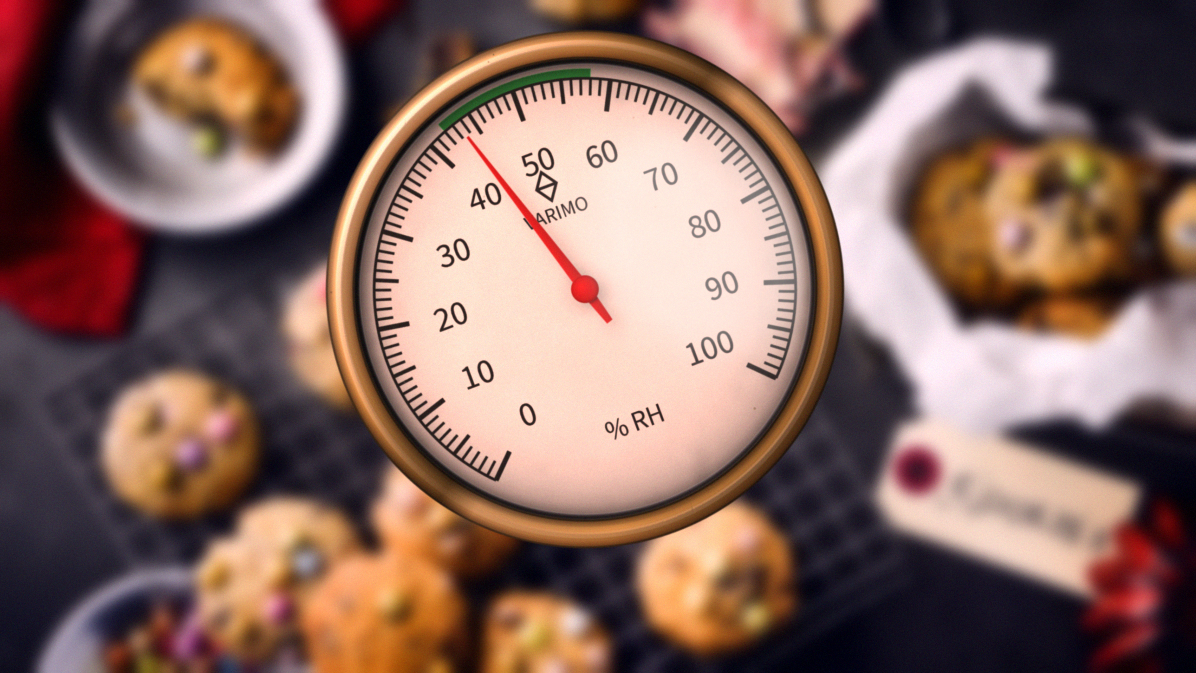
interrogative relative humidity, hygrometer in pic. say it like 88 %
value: 43.5 %
